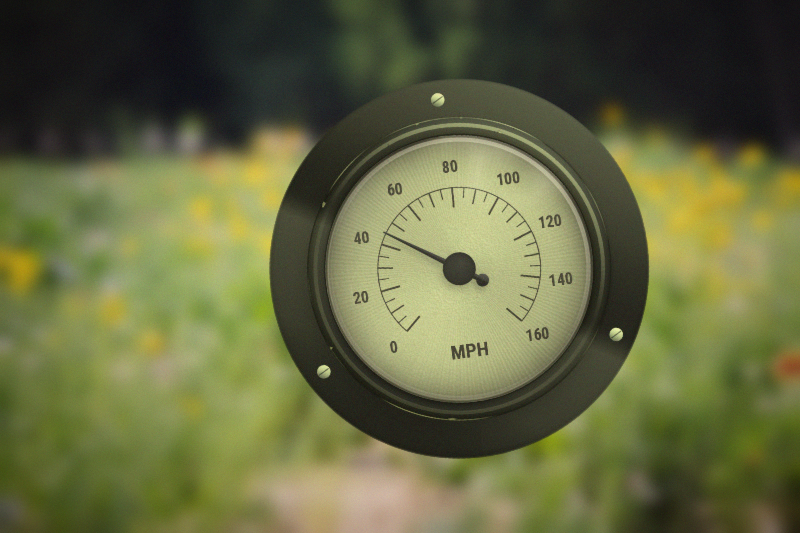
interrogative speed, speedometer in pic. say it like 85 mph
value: 45 mph
